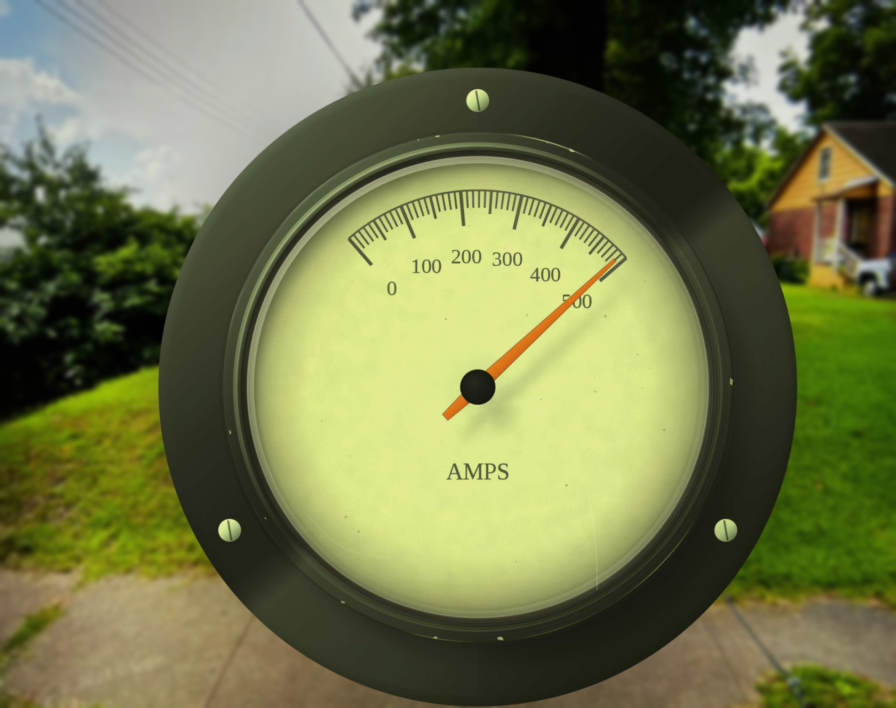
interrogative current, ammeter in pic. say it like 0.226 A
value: 490 A
